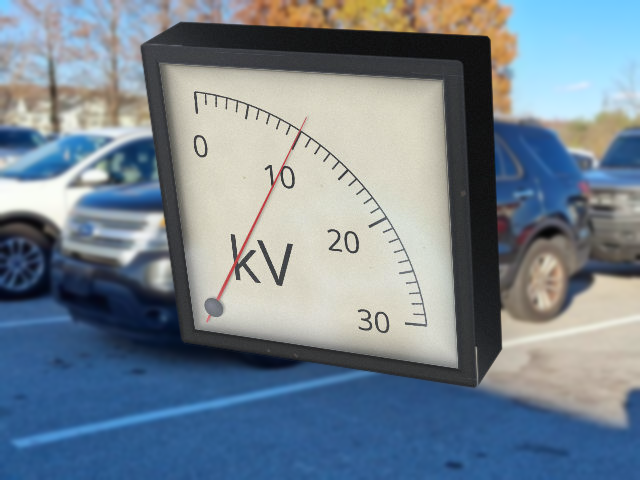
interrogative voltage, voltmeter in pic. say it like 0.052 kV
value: 10 kV
